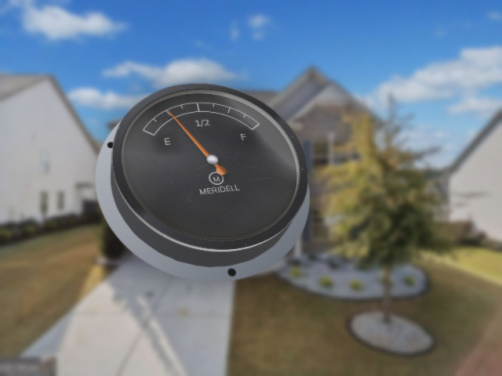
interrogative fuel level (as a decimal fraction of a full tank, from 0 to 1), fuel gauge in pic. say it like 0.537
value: 0.25
